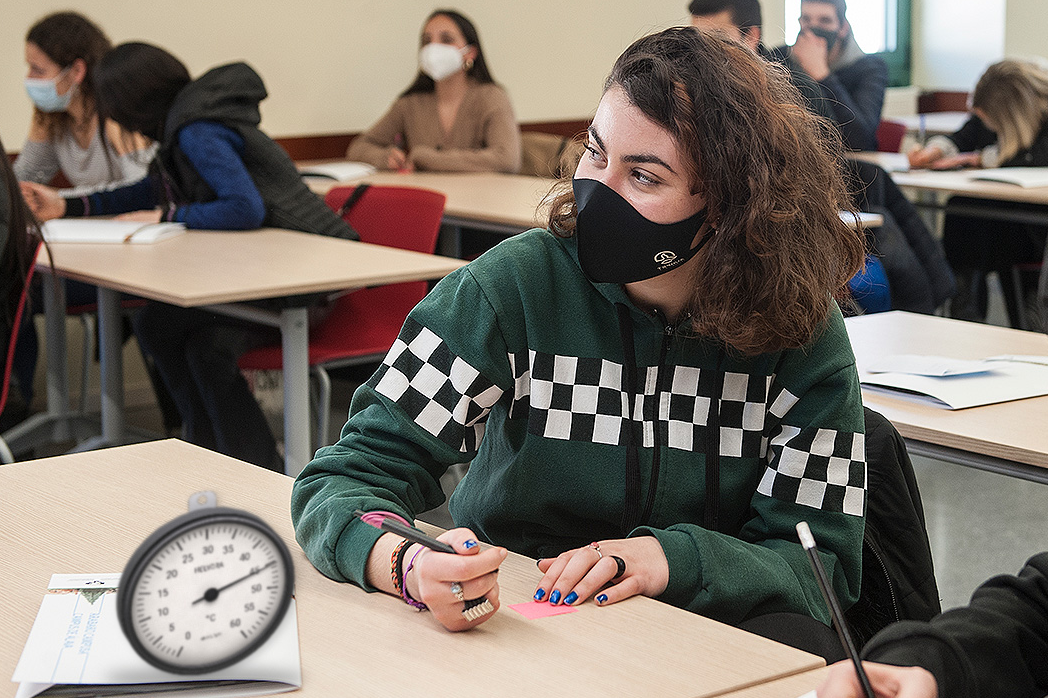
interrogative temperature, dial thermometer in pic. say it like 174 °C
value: 45 °C
